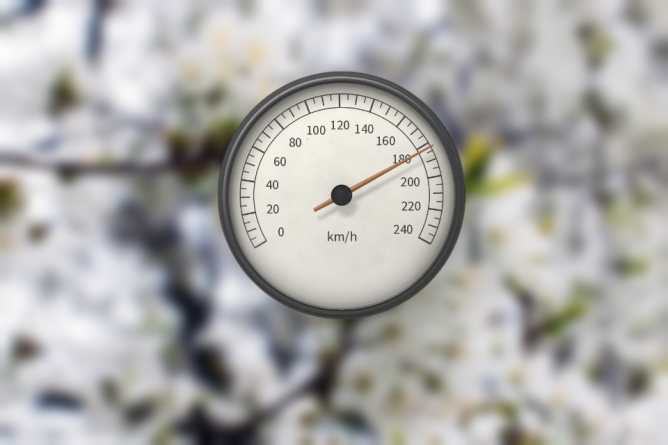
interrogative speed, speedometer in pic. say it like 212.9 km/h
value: 182.5 km/h
